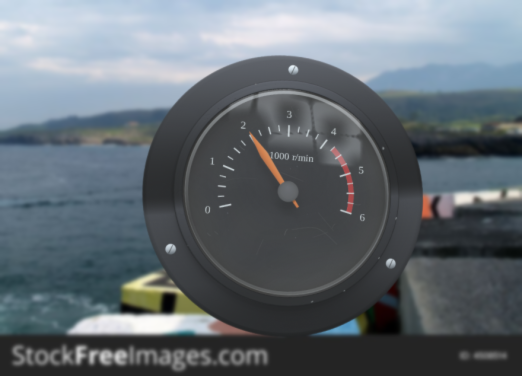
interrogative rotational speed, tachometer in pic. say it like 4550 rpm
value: 2000 rpm
